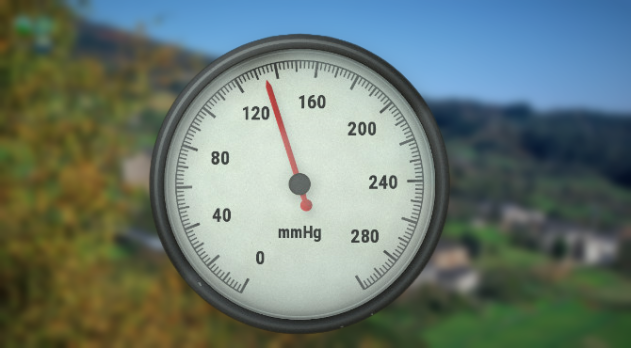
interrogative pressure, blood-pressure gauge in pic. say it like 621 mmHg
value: 134 mmHg
